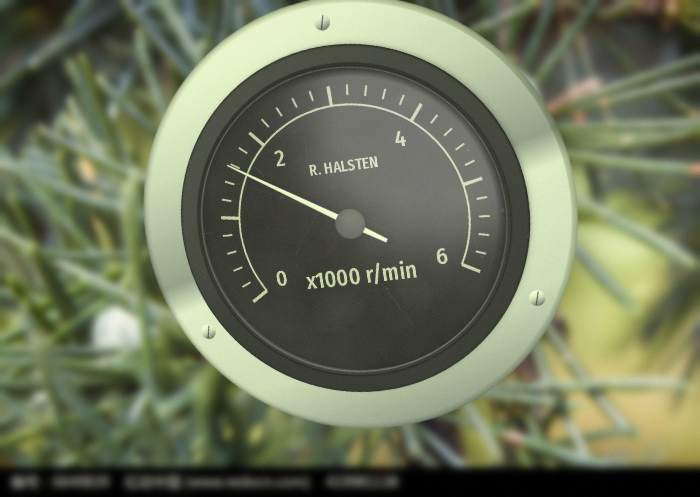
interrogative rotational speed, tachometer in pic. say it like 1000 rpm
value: 1600 rpm
